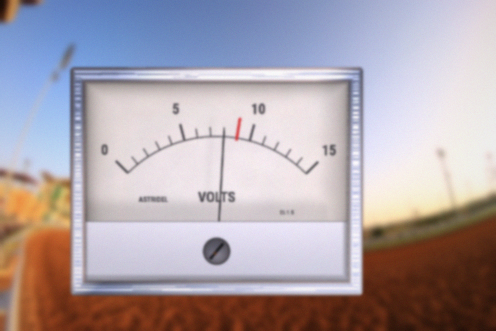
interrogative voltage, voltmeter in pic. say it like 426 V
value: 8 V
